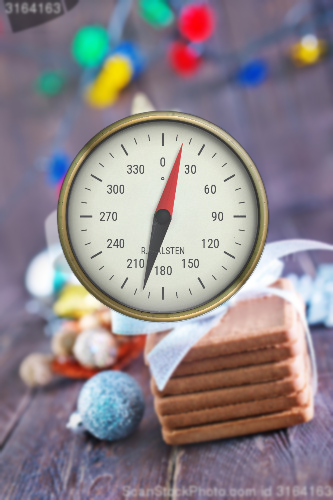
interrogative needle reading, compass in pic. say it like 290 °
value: 15 °
